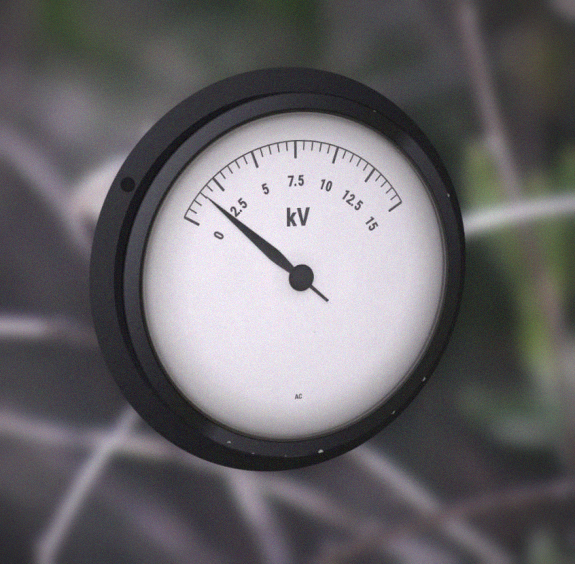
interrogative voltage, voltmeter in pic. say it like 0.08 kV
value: 1.5 kV
